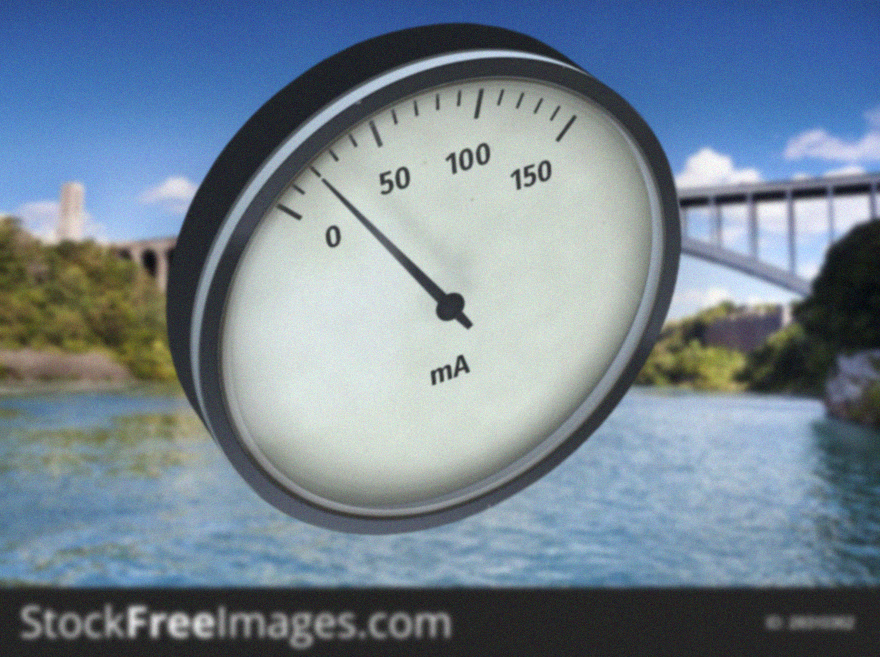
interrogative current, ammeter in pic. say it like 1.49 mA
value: 20 mA
